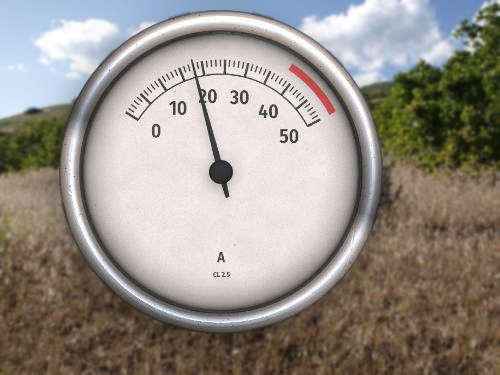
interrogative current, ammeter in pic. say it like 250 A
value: 18 A
